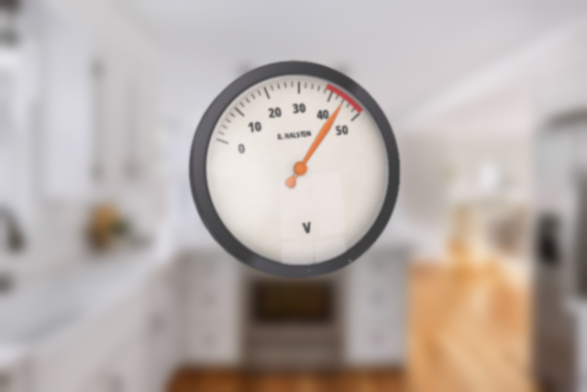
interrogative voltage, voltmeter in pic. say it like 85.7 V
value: 44 V
